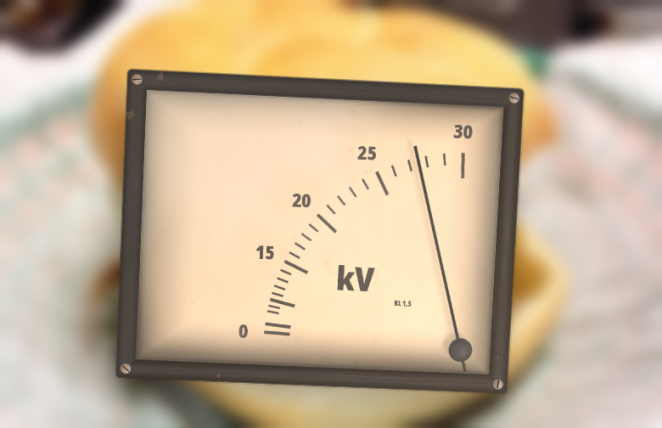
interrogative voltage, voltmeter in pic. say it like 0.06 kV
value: 27.5 kV
